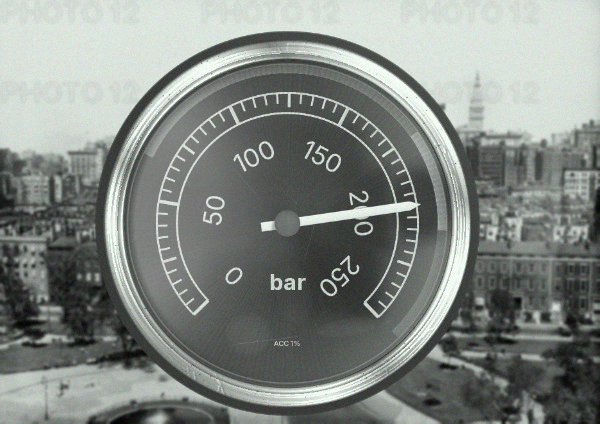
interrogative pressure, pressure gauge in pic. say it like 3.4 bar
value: 200 bar
